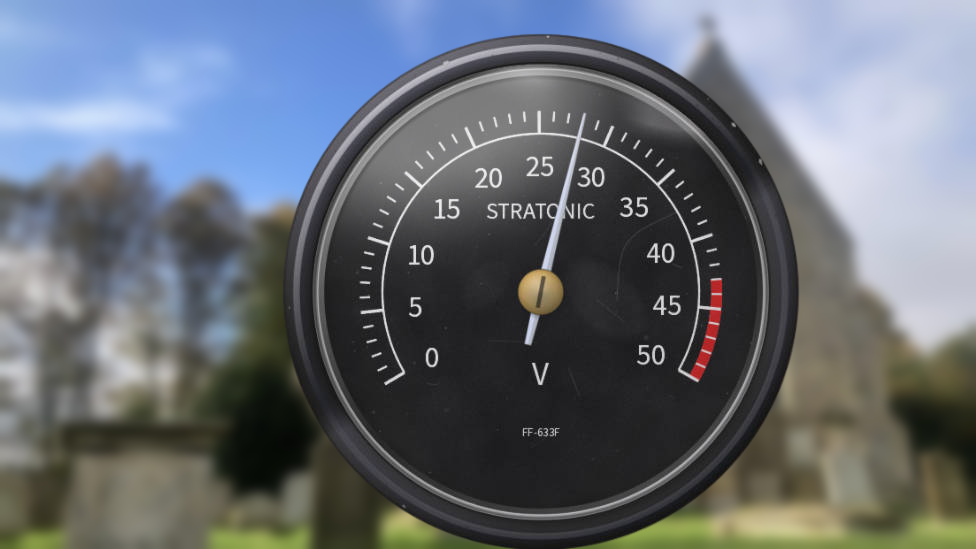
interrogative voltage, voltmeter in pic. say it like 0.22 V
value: 28 V
